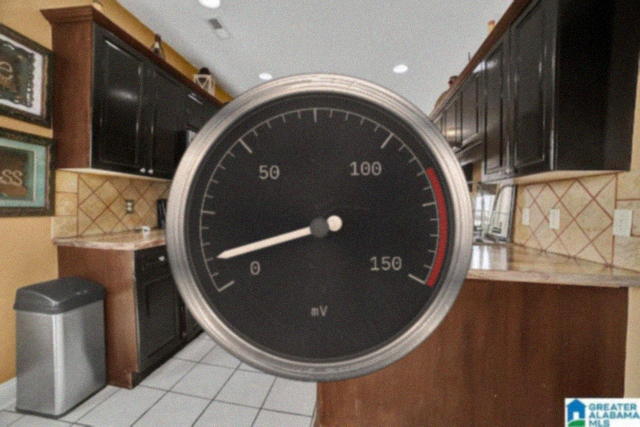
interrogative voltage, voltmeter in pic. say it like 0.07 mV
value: 10 mV
